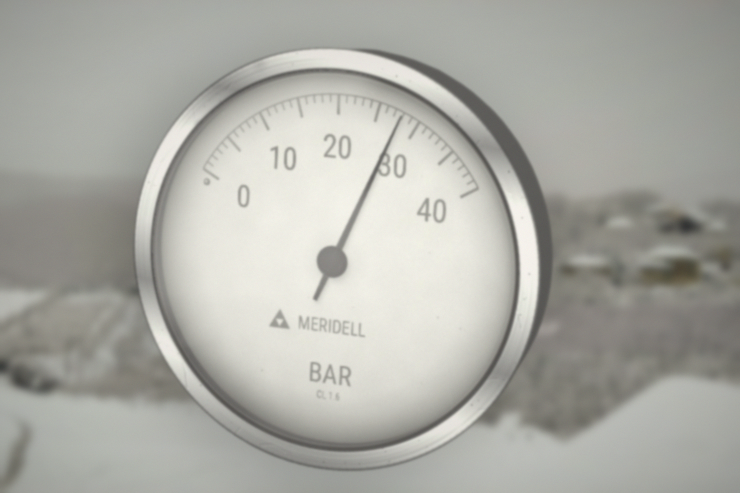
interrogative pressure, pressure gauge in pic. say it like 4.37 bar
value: 28 bar
